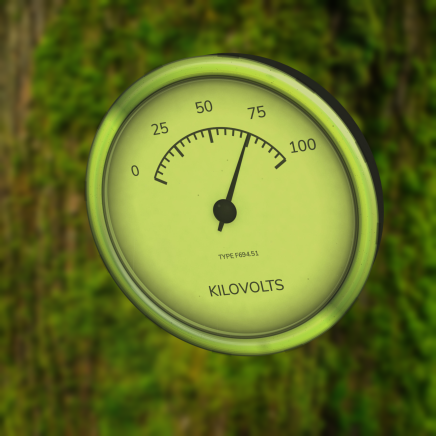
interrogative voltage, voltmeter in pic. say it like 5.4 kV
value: 75 kV
